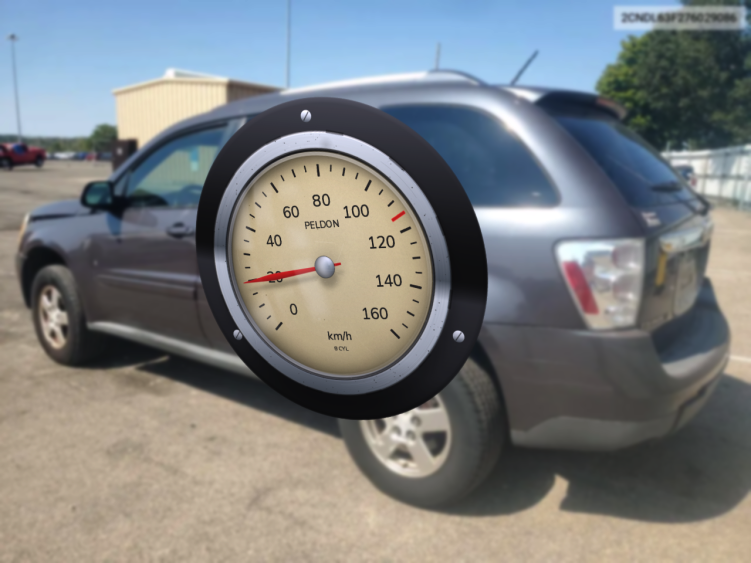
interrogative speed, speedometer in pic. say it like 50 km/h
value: 20 km/h
